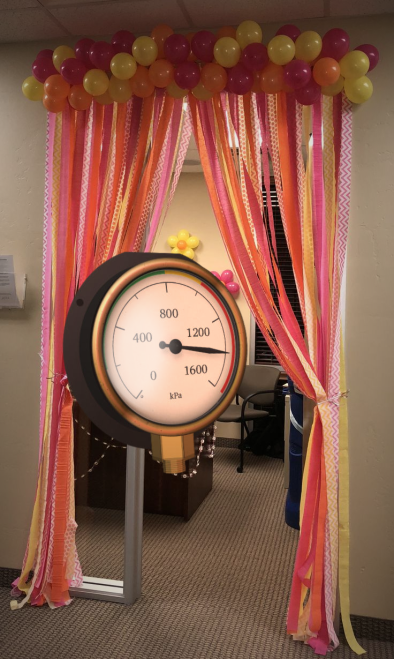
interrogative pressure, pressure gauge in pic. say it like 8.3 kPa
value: 1400 kPa
